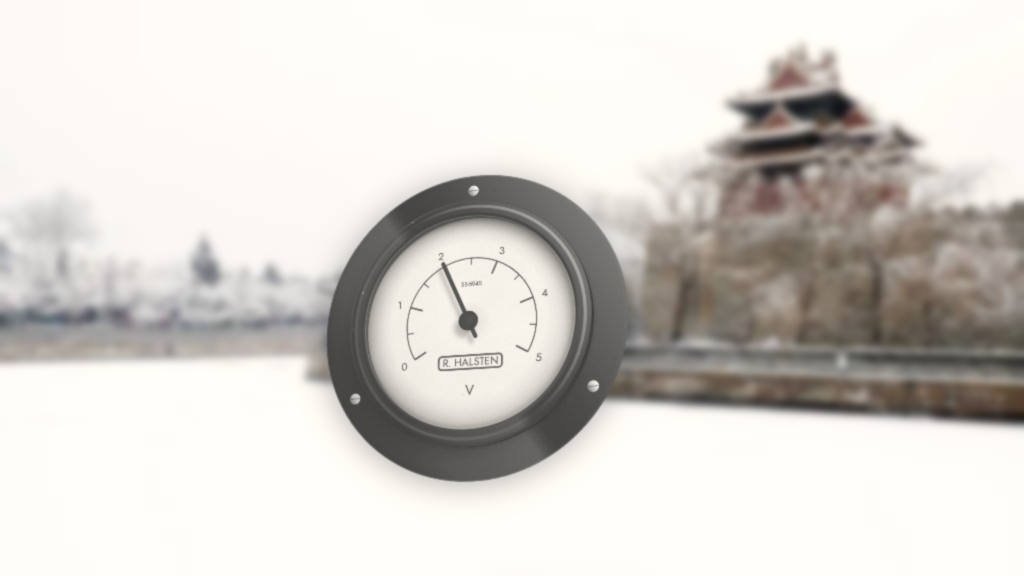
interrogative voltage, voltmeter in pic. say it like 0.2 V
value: 2 V
